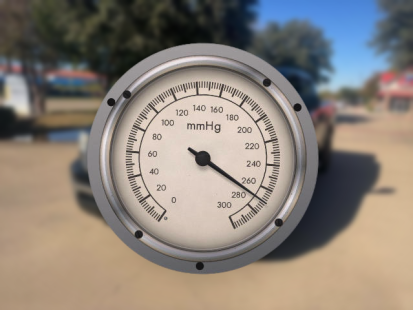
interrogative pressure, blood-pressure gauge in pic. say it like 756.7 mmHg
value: 270 mmHg
